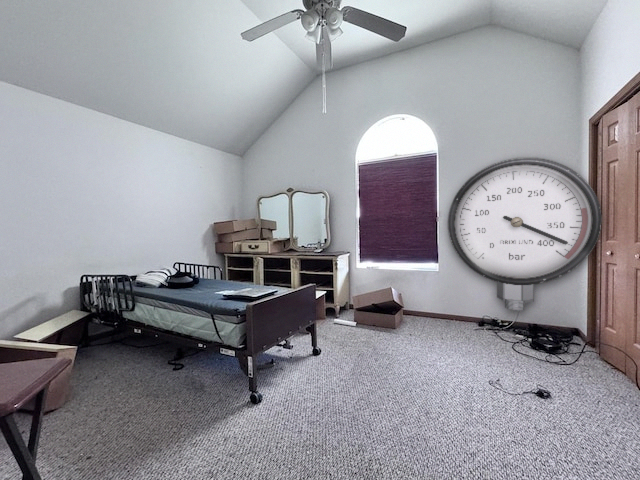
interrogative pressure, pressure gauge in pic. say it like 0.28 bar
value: 380 bar
